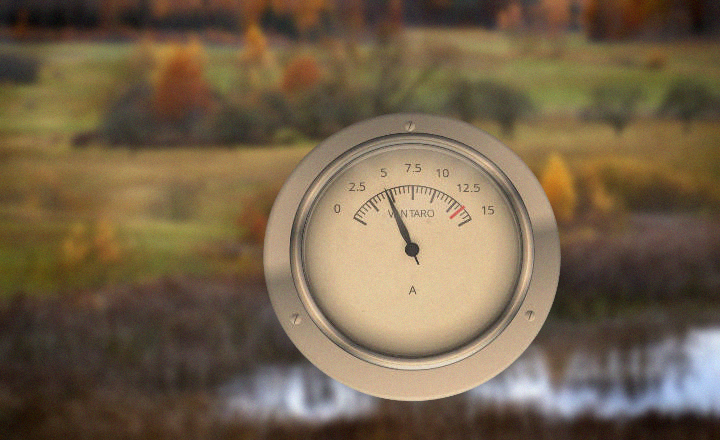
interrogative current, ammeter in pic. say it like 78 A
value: 4.5 A
